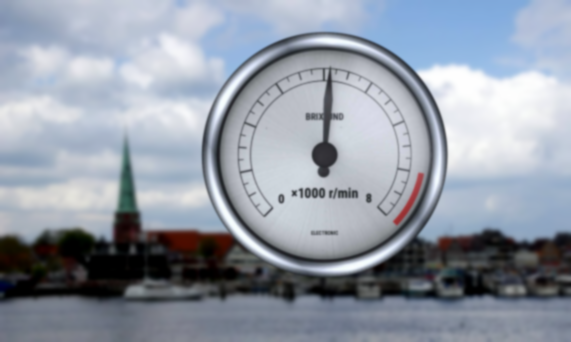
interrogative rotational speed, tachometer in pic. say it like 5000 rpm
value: 4125 rpm
